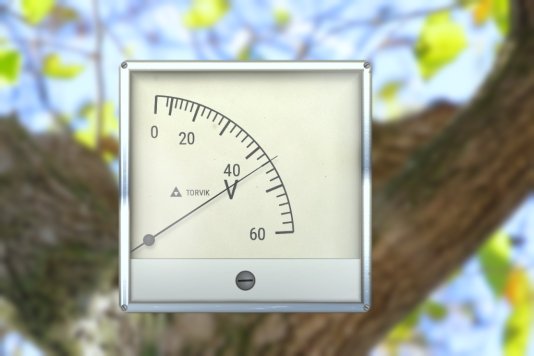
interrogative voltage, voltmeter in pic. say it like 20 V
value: 44 V
